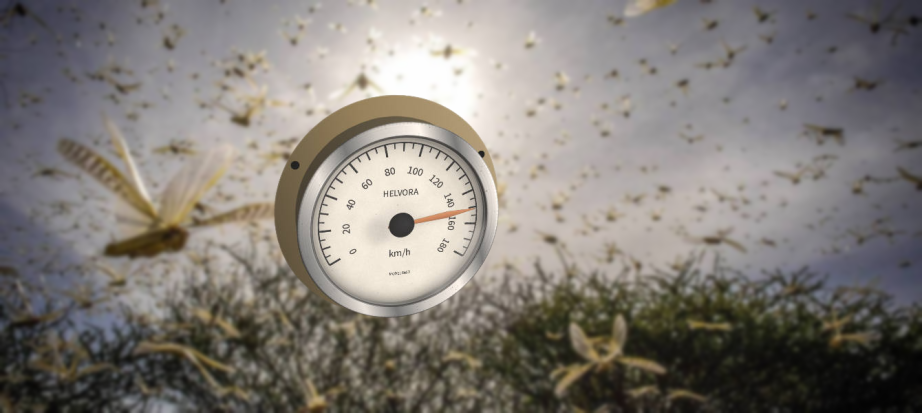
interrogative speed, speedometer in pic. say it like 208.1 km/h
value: 150 km/h
